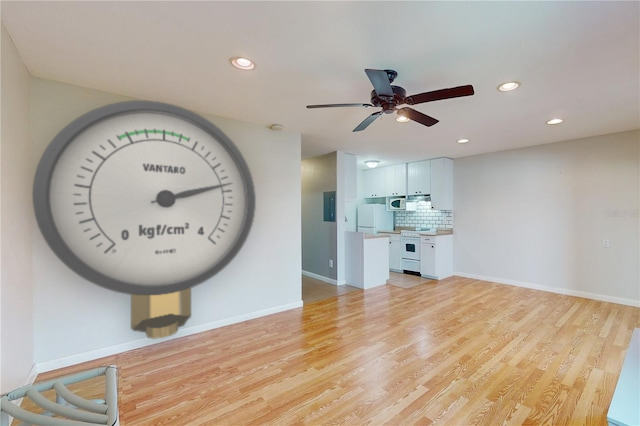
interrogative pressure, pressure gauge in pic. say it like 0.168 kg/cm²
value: 3.1 kg/cm²
